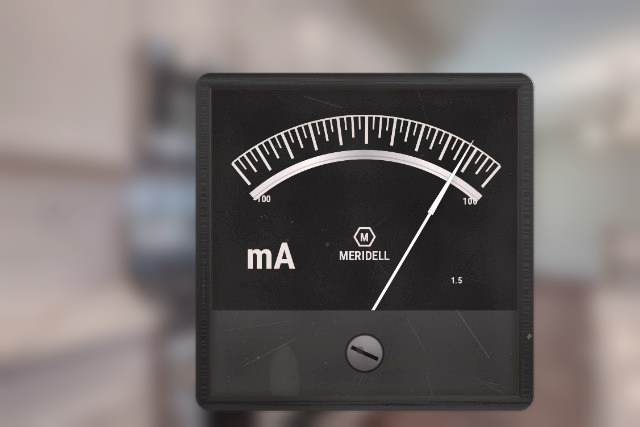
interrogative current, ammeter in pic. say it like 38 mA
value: 75 mA
